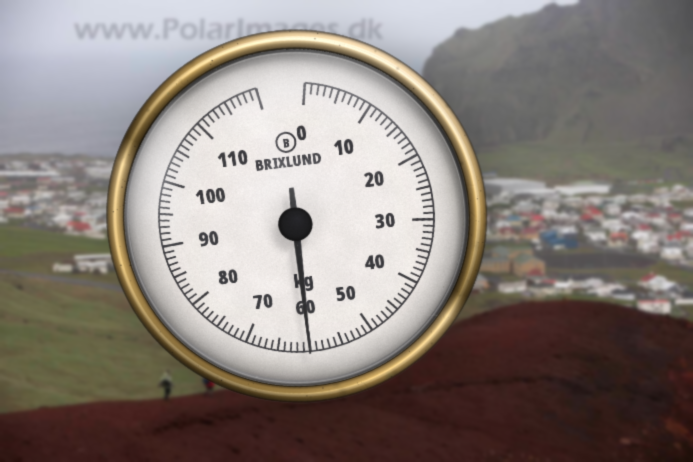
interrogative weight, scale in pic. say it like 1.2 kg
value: 60 kg
